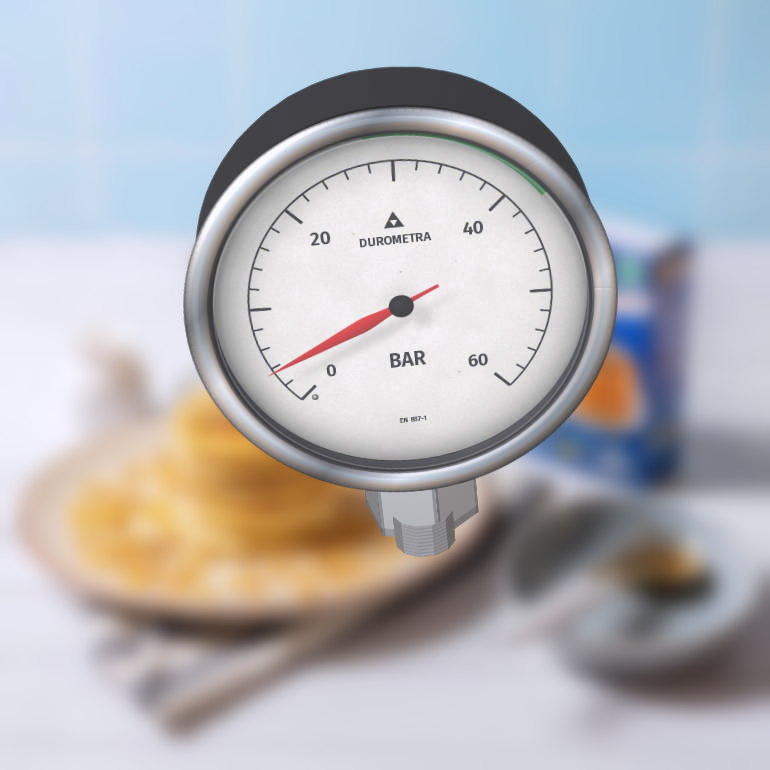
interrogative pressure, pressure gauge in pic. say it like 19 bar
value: 4 bar
